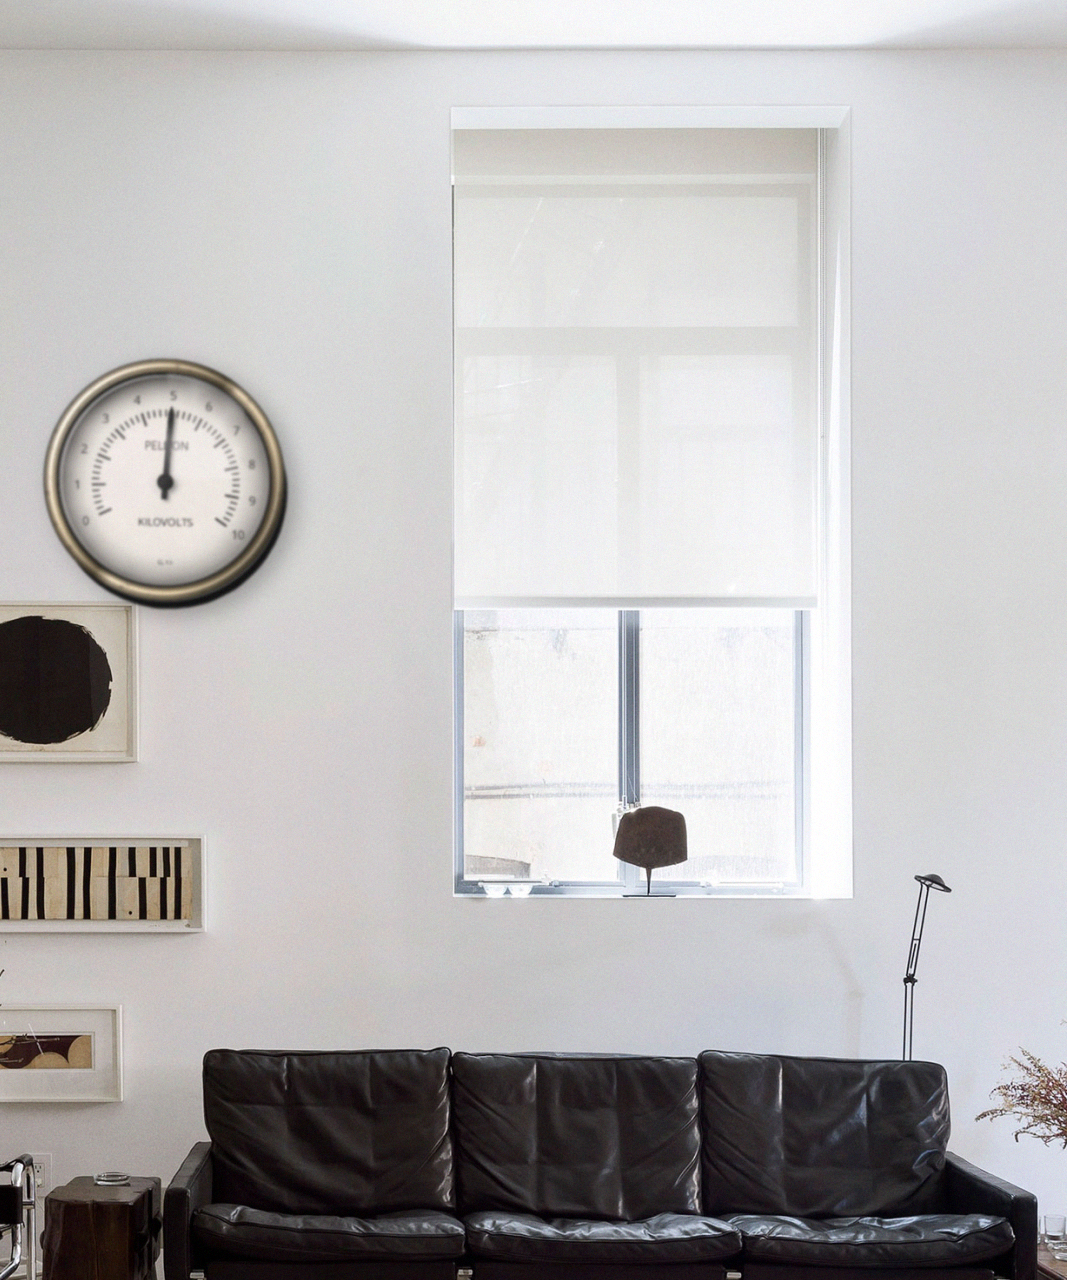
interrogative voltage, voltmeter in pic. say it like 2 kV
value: 5 kV
